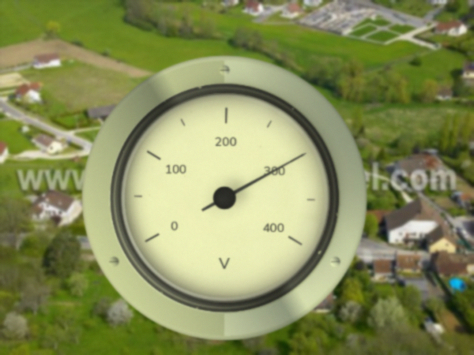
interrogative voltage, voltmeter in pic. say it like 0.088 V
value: 300 V
